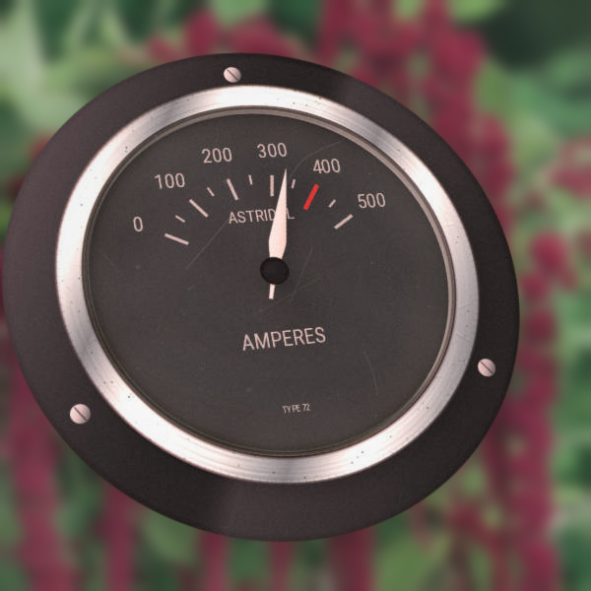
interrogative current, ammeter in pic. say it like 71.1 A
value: 325 A
